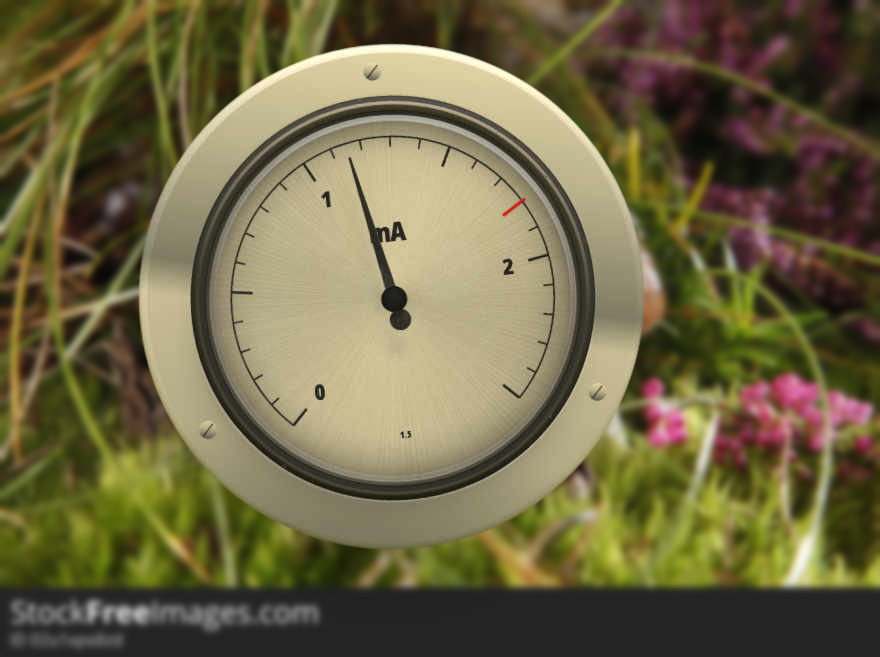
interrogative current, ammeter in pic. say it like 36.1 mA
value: 1.15 mA
